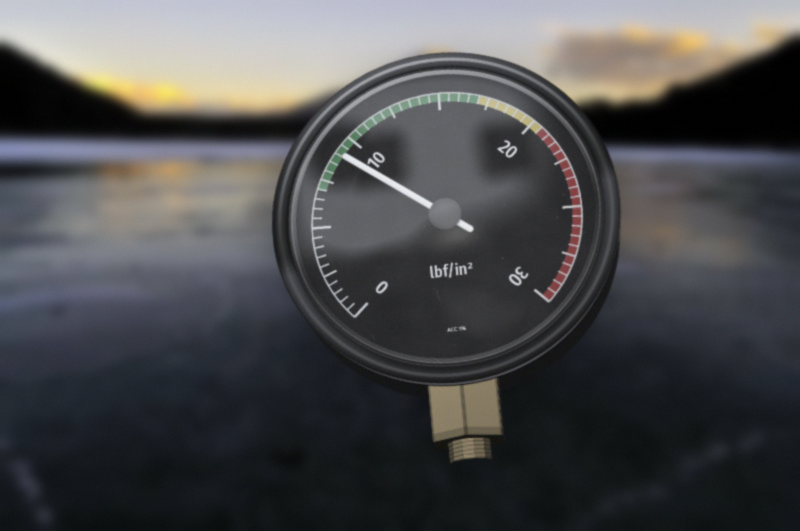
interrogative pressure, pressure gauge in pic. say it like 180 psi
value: 9 psi
